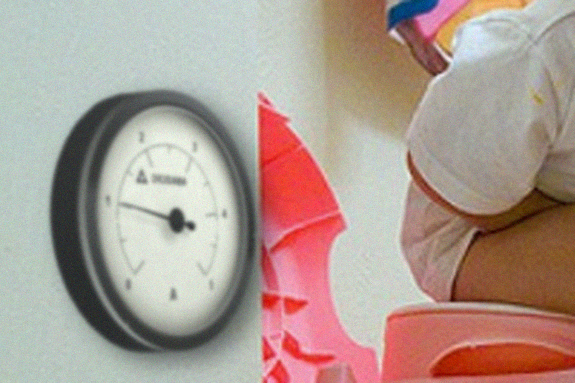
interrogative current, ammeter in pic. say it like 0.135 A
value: 1 A
